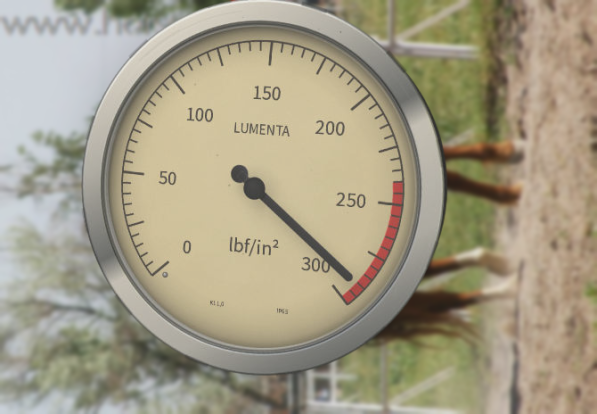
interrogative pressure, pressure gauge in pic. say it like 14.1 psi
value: 290 psi
